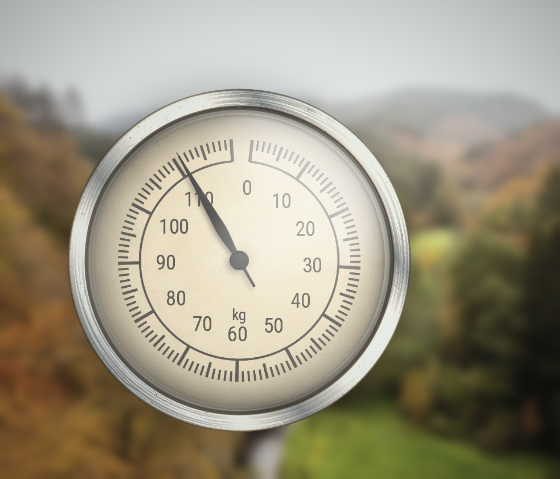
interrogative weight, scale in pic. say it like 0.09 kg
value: 111 kg
